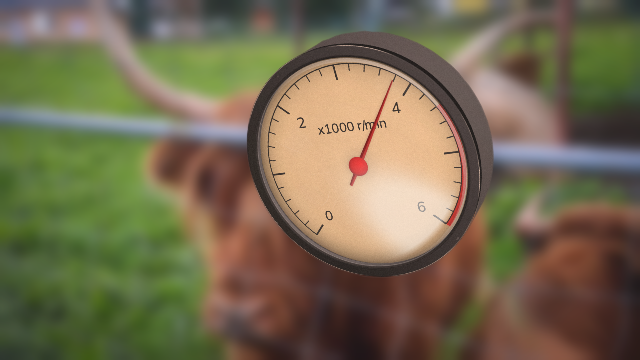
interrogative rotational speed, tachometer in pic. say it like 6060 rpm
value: 3800 rpm
